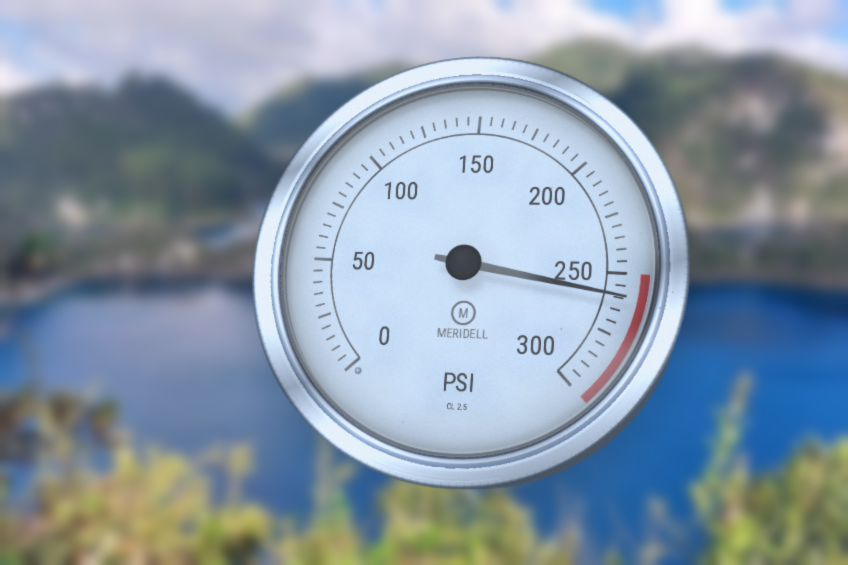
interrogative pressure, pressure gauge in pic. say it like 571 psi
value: 260 psi
